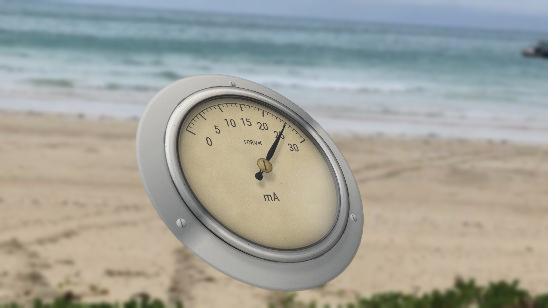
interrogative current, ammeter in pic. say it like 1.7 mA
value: 25 mA
